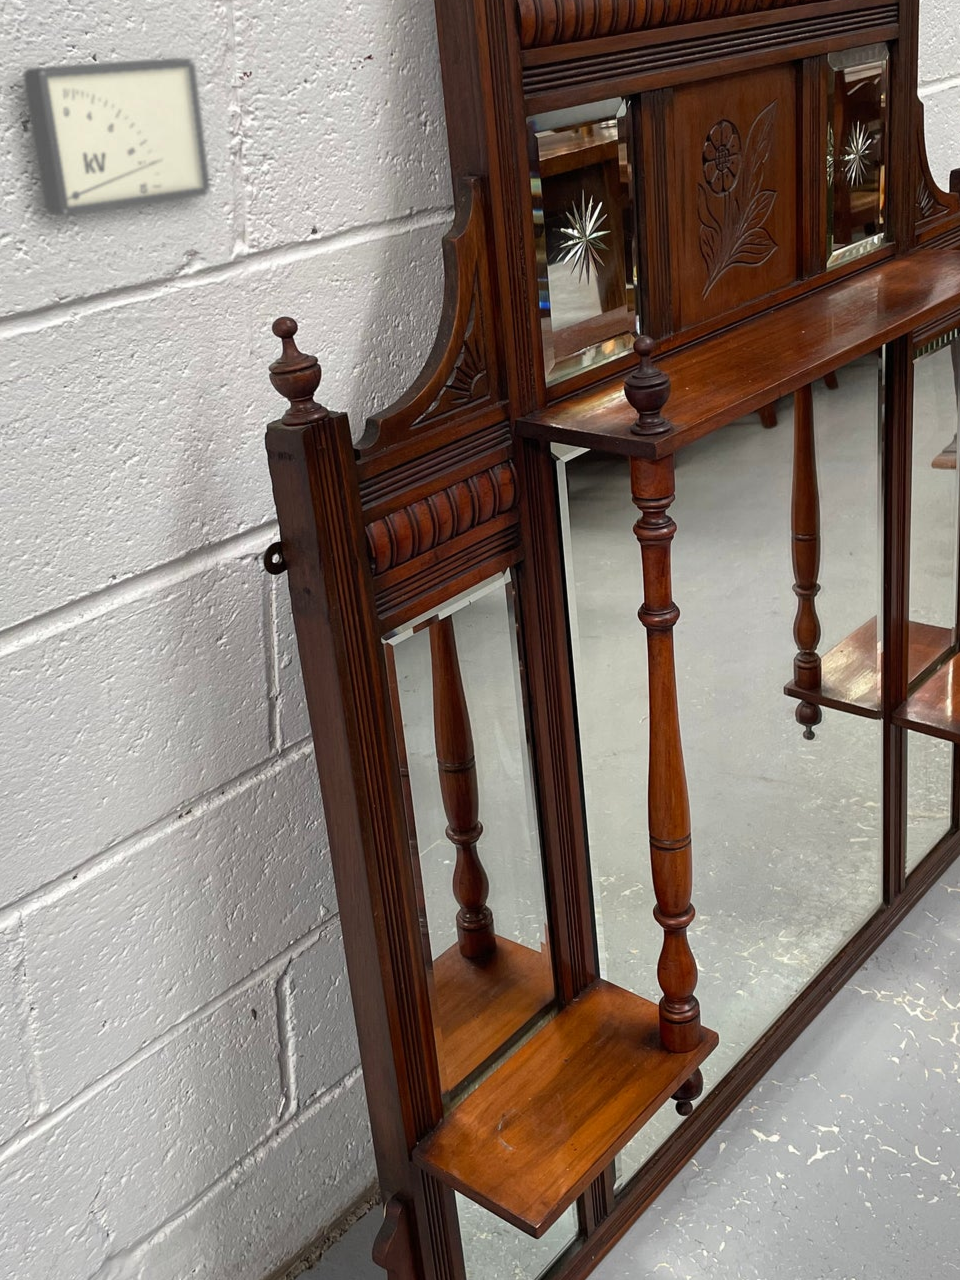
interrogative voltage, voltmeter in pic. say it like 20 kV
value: 9 kV
